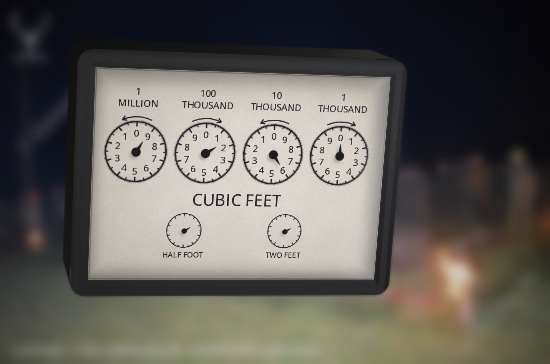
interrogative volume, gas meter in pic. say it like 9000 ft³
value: 916000 ft³
